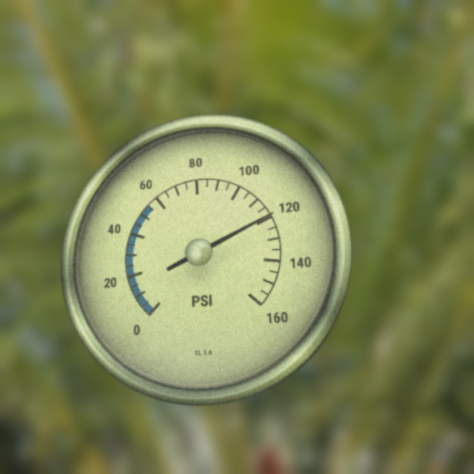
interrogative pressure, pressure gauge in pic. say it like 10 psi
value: 120 psi
